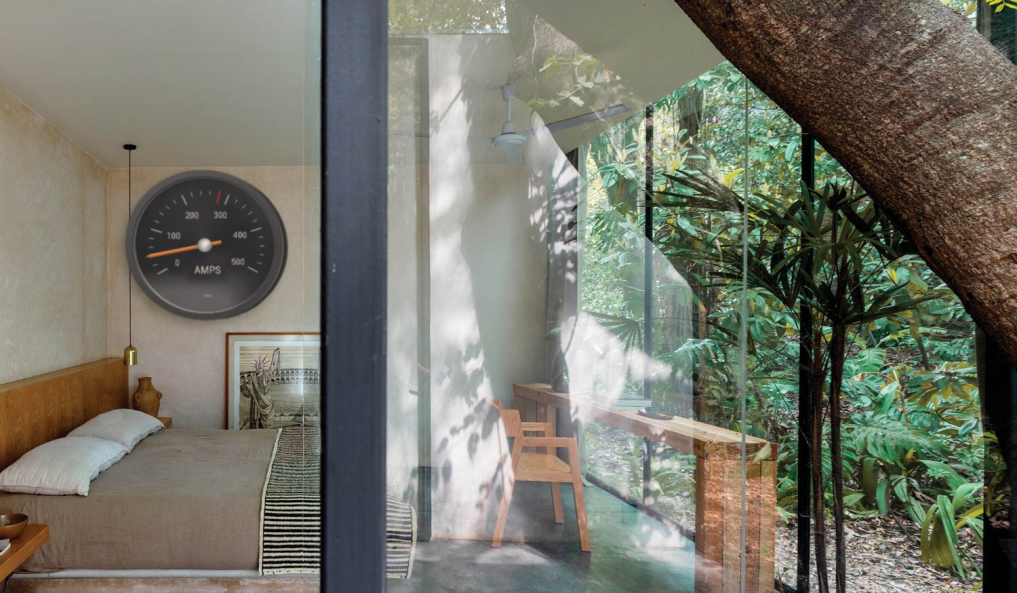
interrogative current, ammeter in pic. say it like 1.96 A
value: 40 A
